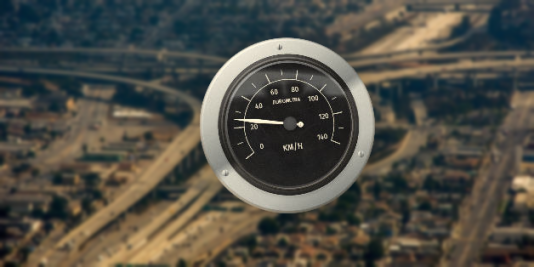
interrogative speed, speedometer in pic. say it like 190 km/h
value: 25 km/h
